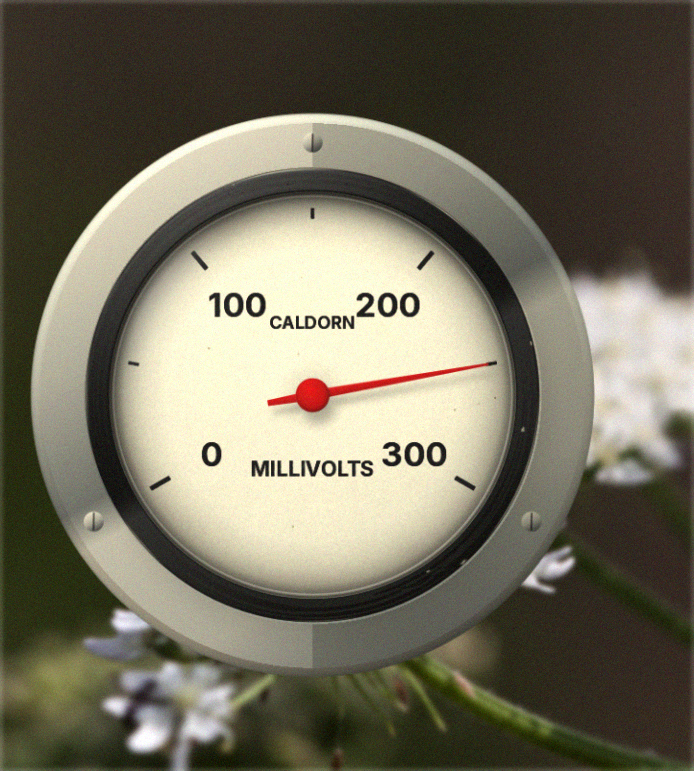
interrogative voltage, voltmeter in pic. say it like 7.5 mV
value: 250 mV
